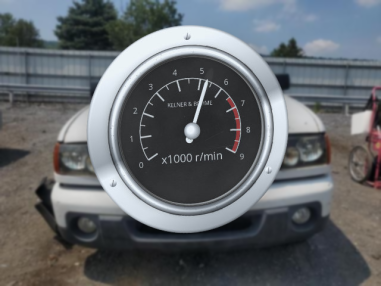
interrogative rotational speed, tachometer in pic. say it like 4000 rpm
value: 5250 rpm
